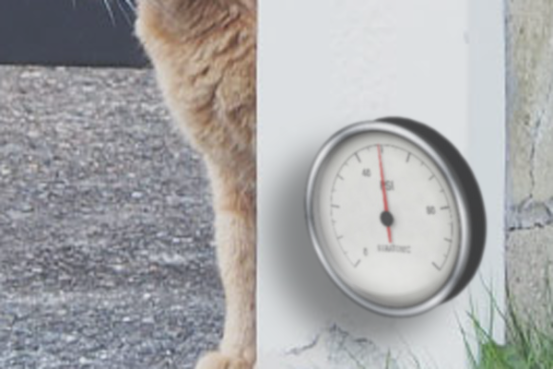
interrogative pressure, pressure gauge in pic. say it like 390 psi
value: 50 psi
